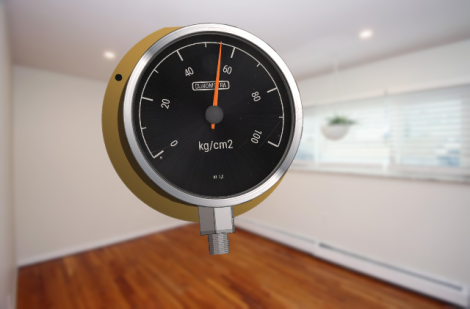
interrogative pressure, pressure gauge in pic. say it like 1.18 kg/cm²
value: 55 kg/cm²
